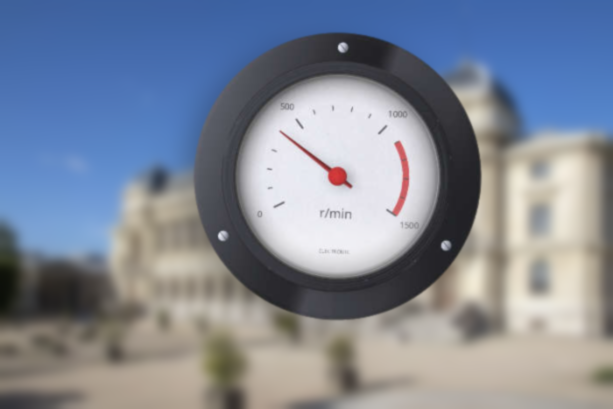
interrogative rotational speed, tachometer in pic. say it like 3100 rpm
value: 400 rpm
